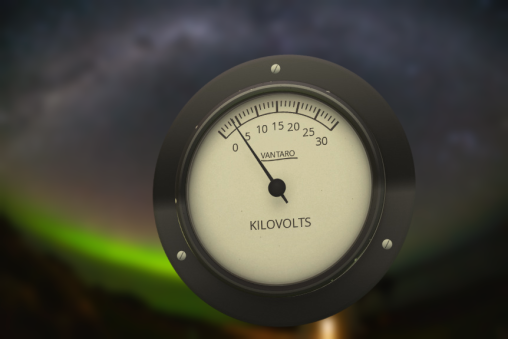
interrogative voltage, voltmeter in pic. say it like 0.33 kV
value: 4 kV
